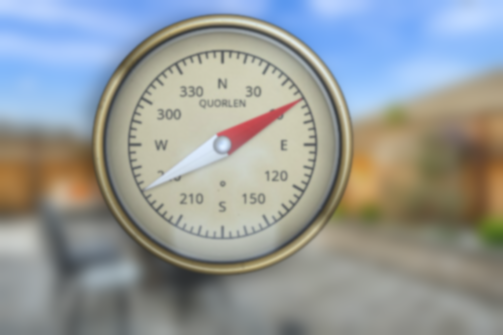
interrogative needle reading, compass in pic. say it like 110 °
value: 60 °
